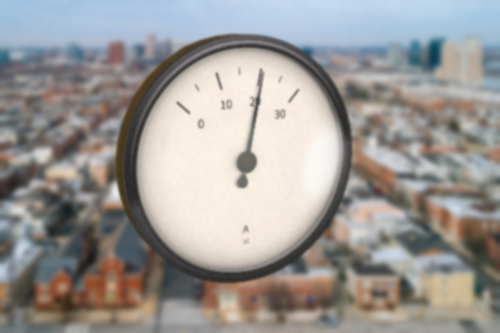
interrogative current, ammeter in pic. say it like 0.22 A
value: 20 A
